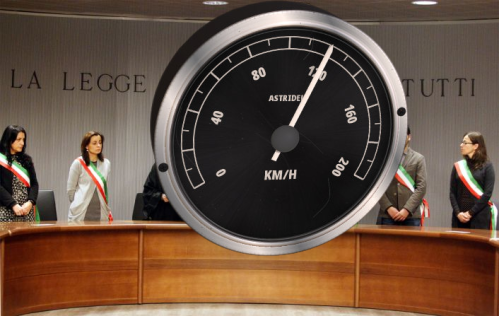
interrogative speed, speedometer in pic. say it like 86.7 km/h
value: 120 km/h
